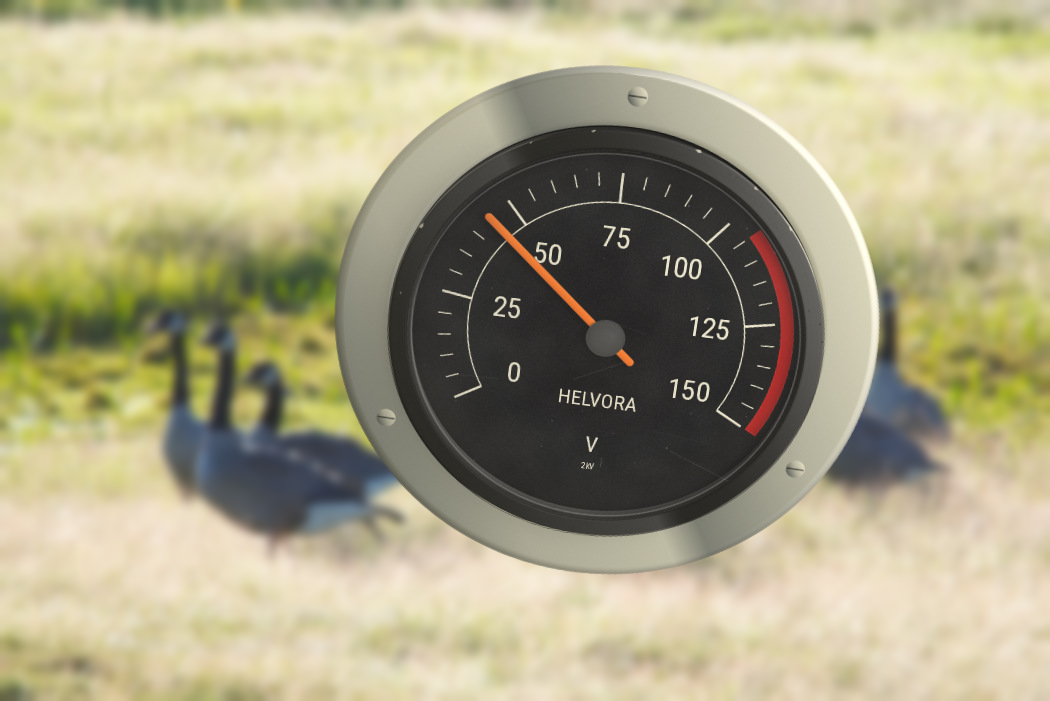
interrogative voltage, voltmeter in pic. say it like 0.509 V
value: 45 V
